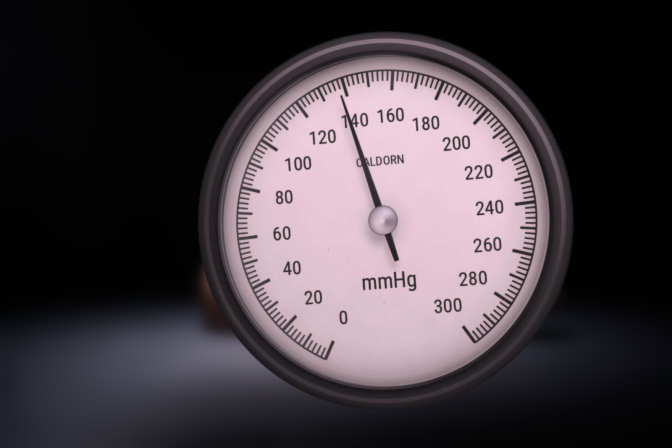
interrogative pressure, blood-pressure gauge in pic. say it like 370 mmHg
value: 138 mmHg
